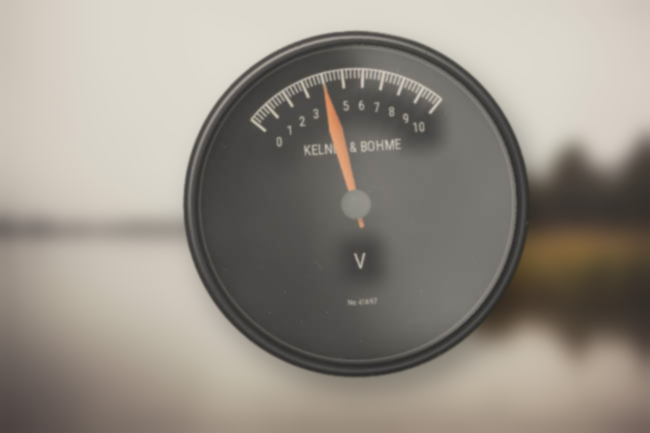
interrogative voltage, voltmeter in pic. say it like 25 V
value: 4 V
